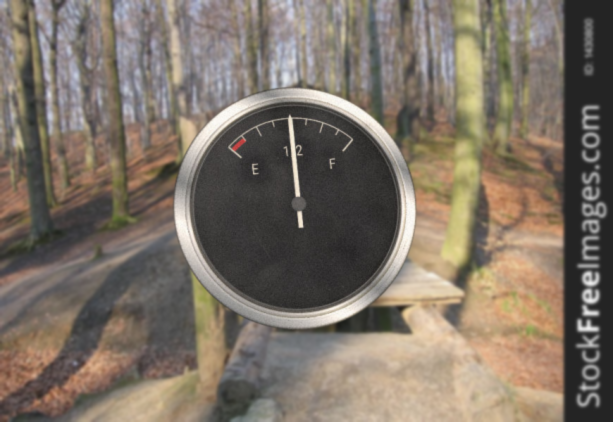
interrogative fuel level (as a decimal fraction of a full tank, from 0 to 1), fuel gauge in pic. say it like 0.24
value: 0.5
